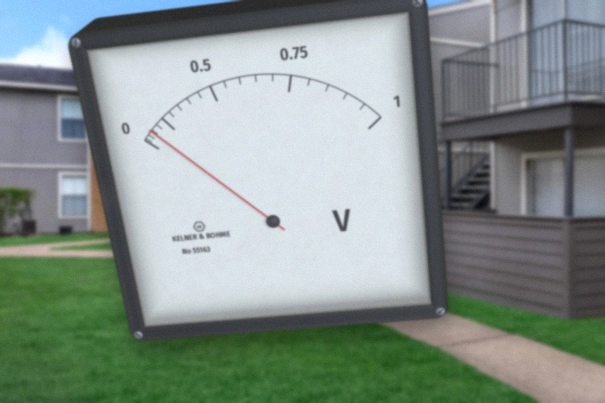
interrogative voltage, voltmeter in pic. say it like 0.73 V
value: 0.15 V
